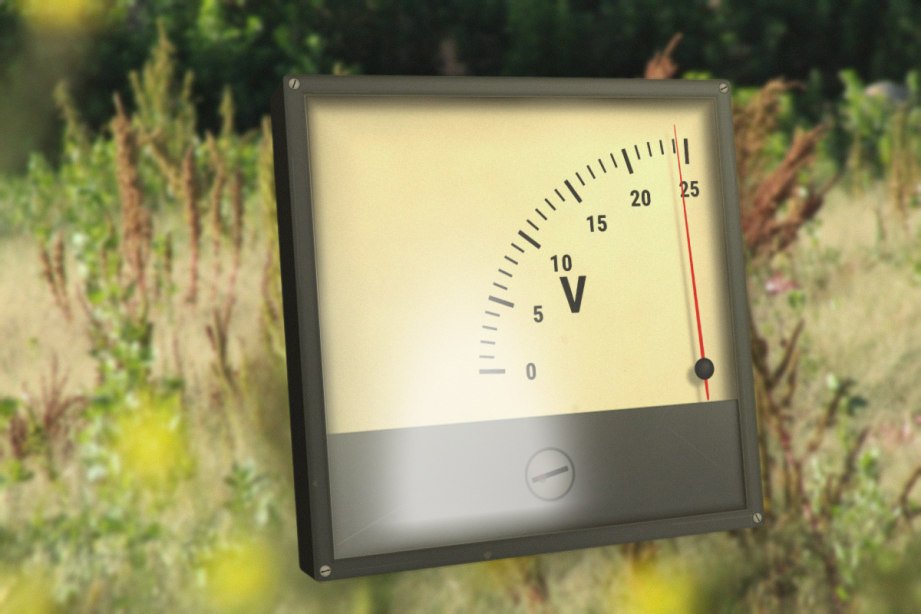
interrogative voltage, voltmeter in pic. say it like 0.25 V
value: 24 V
